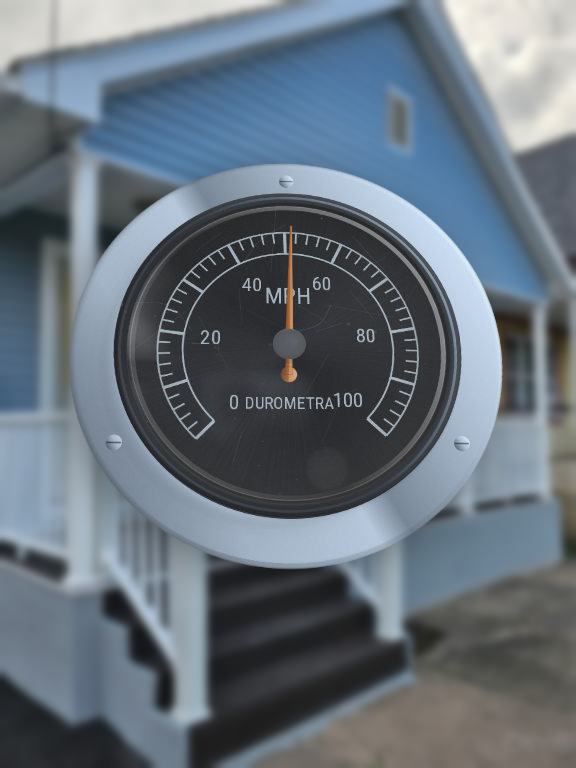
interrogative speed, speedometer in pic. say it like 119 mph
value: 51 mph
